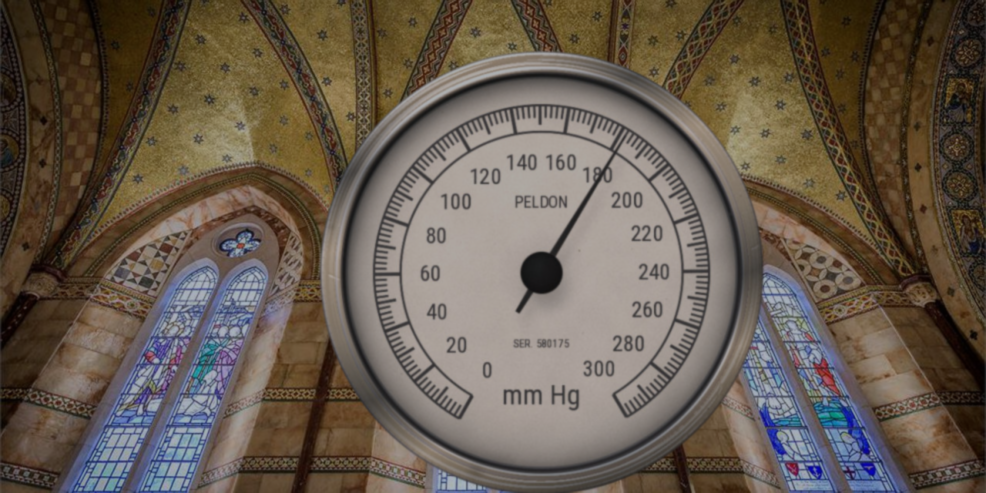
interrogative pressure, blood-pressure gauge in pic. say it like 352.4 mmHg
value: 182 mmHg
